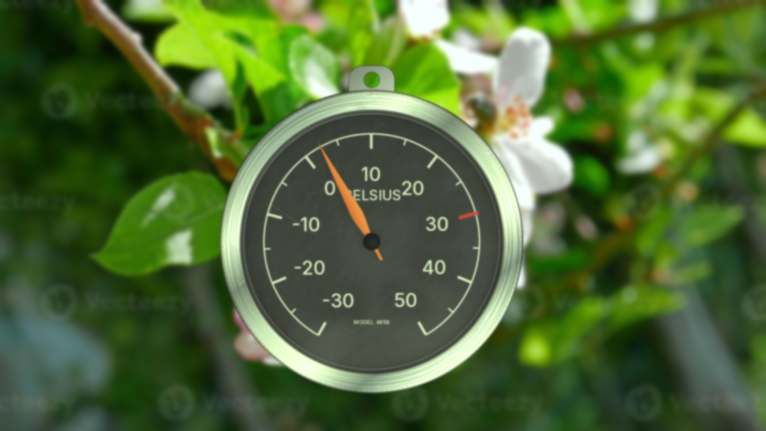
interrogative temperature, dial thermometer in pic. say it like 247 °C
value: 2.5 °C
